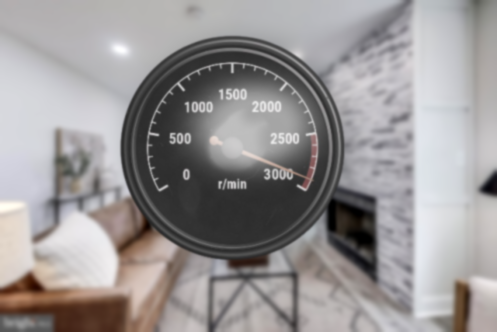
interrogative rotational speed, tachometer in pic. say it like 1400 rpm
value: 2900 rpm
